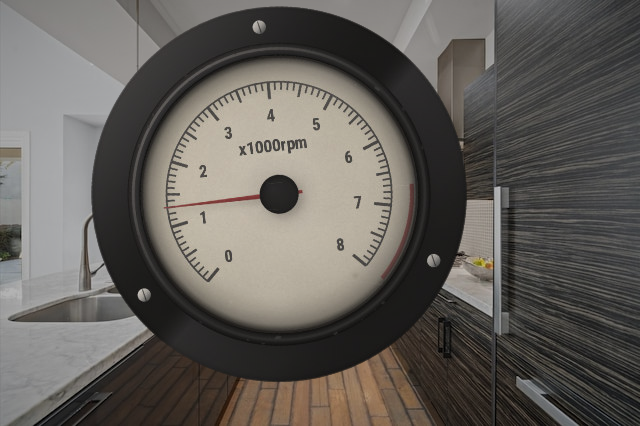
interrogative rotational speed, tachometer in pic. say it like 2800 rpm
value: 1300 rpm
